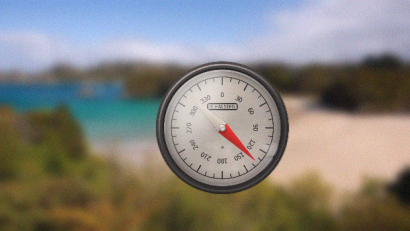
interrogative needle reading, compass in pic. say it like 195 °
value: 135 °
